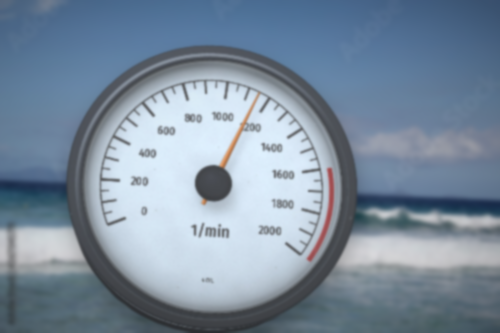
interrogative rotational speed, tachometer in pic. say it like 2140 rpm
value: 1150 rpm
